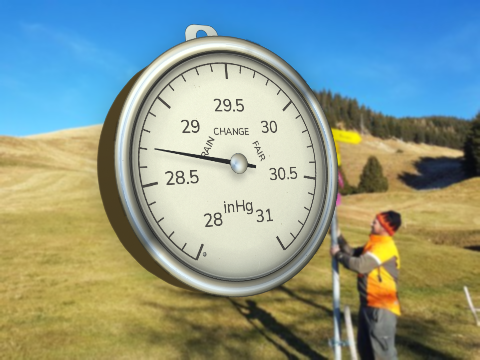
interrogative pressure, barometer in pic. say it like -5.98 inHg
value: 28.7 inHg
